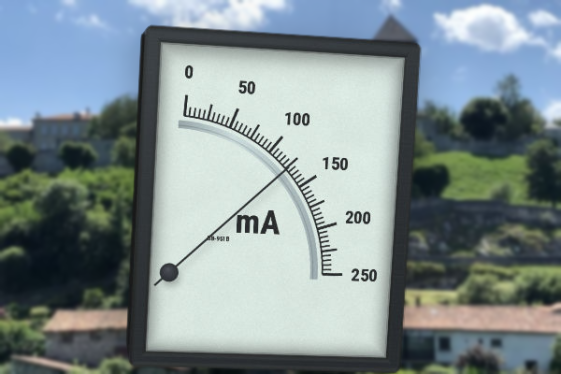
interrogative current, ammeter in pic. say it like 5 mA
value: 125 mA
